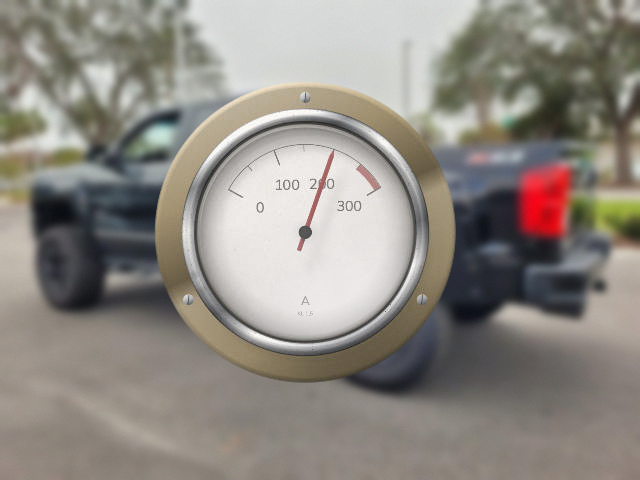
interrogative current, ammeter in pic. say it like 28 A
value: 200 A
